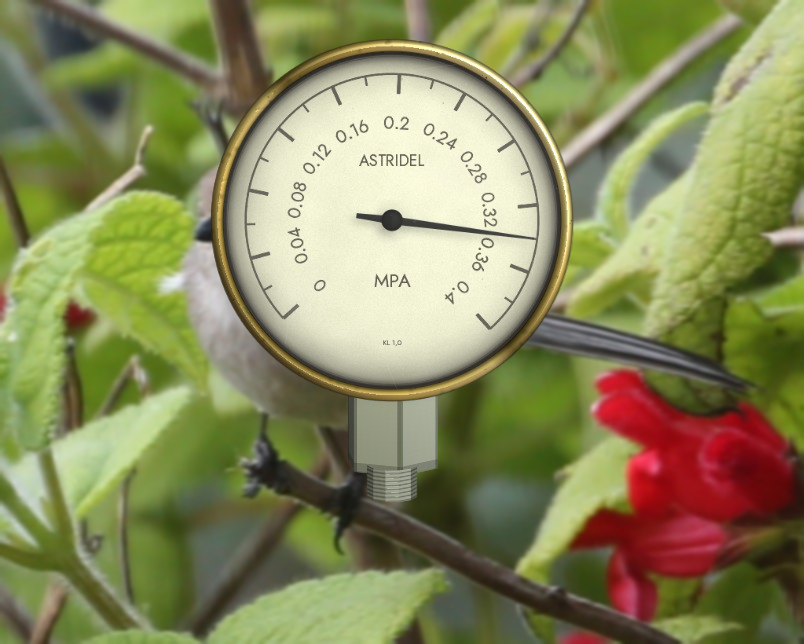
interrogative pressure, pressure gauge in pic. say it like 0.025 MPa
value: 0.34 MPa
